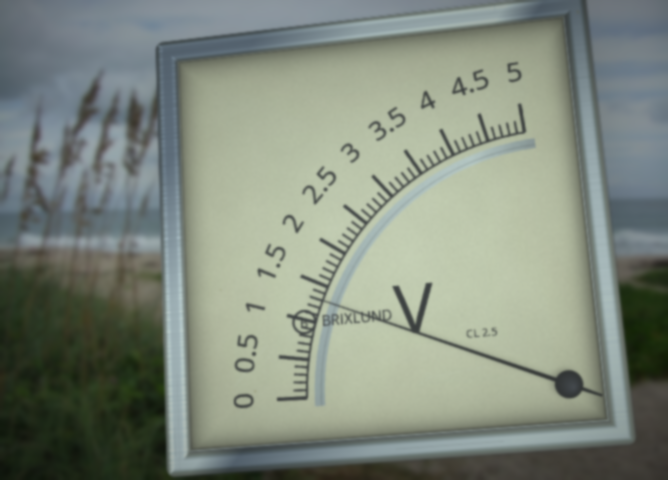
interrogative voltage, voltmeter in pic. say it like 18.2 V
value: 1.3 V
